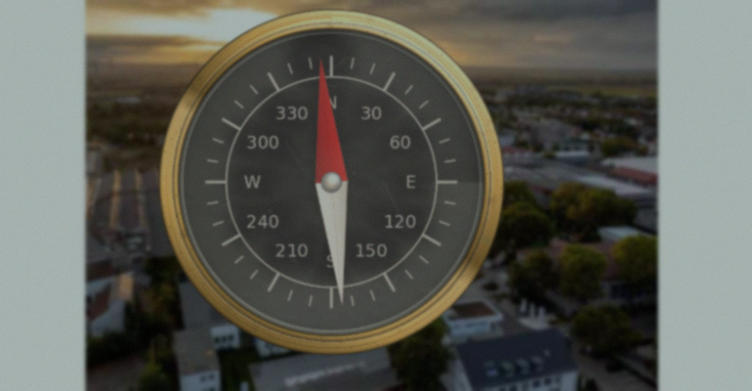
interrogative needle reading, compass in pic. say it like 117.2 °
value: 355 °
